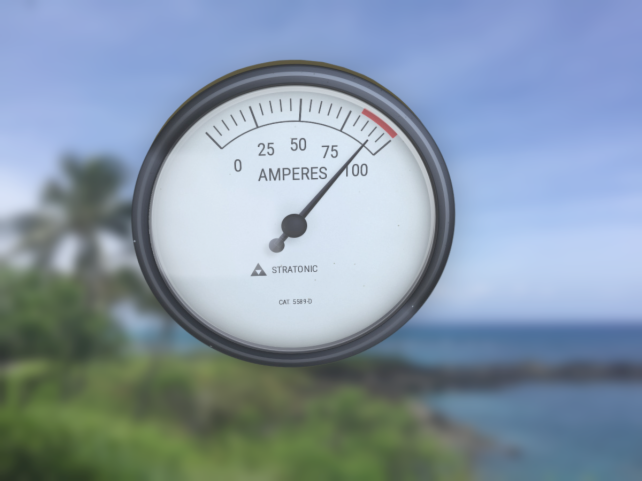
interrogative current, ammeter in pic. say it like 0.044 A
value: 90 A
